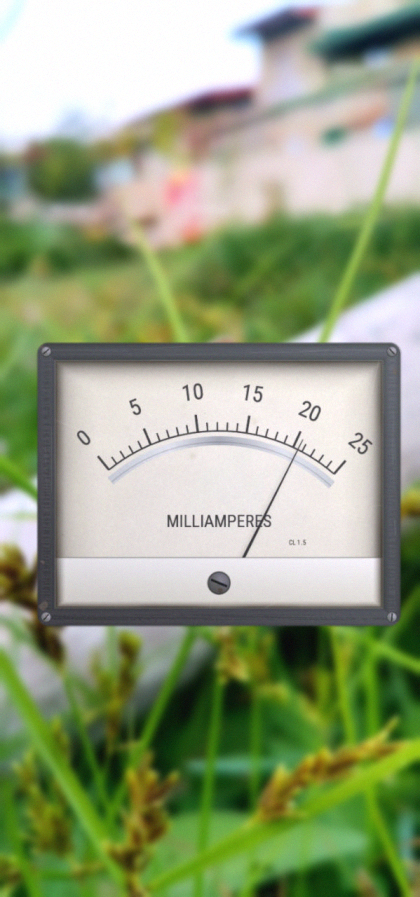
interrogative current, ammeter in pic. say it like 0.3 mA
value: 20.5 mA
